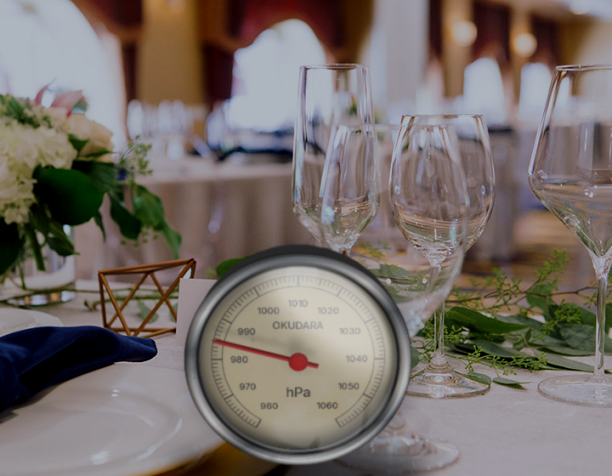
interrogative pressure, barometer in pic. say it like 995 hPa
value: 985 hPa
